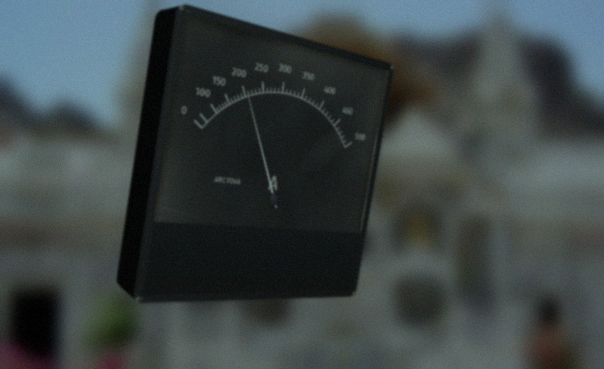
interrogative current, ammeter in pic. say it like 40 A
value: 200 A
